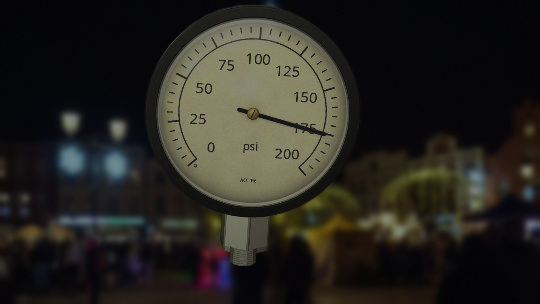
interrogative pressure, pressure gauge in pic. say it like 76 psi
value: 175 psi
